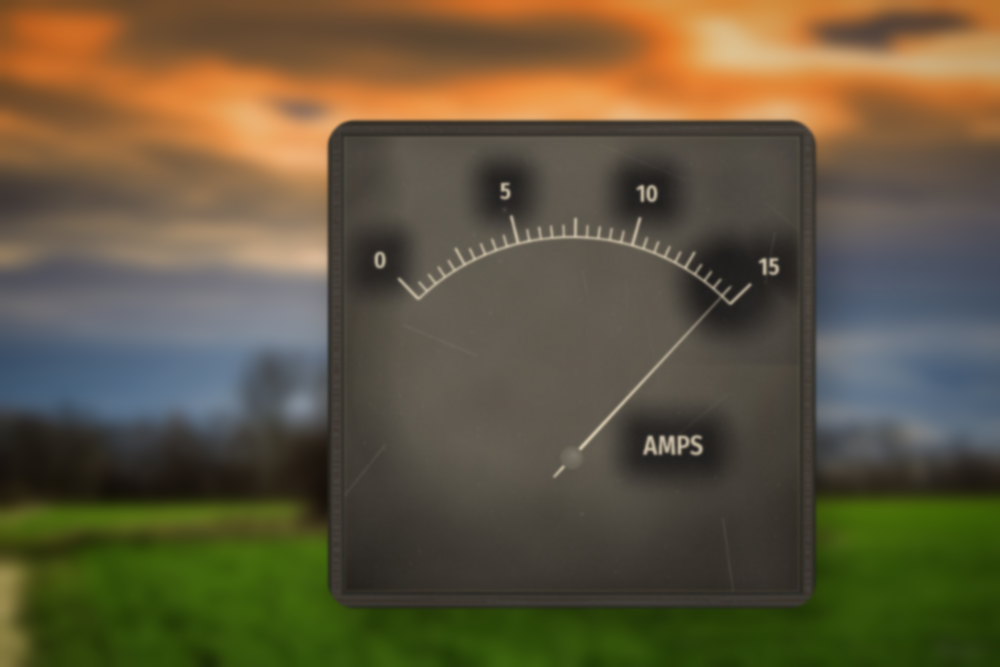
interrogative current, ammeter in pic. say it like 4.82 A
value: 14.5 A
